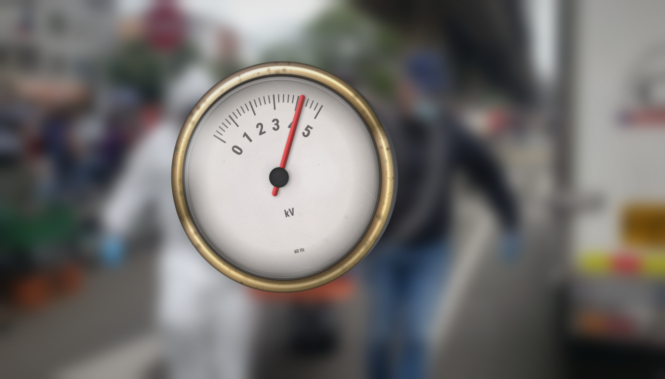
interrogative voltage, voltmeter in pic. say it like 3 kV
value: 4.2 kV
